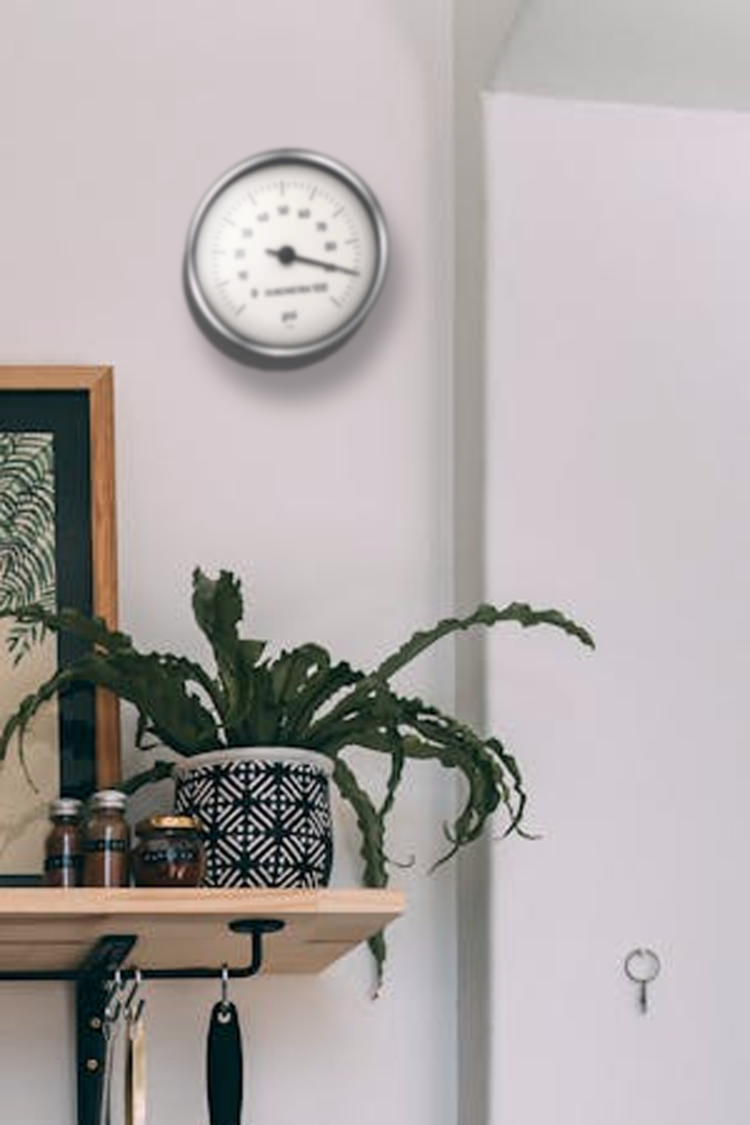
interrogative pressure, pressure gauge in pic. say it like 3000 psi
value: 90 psi
